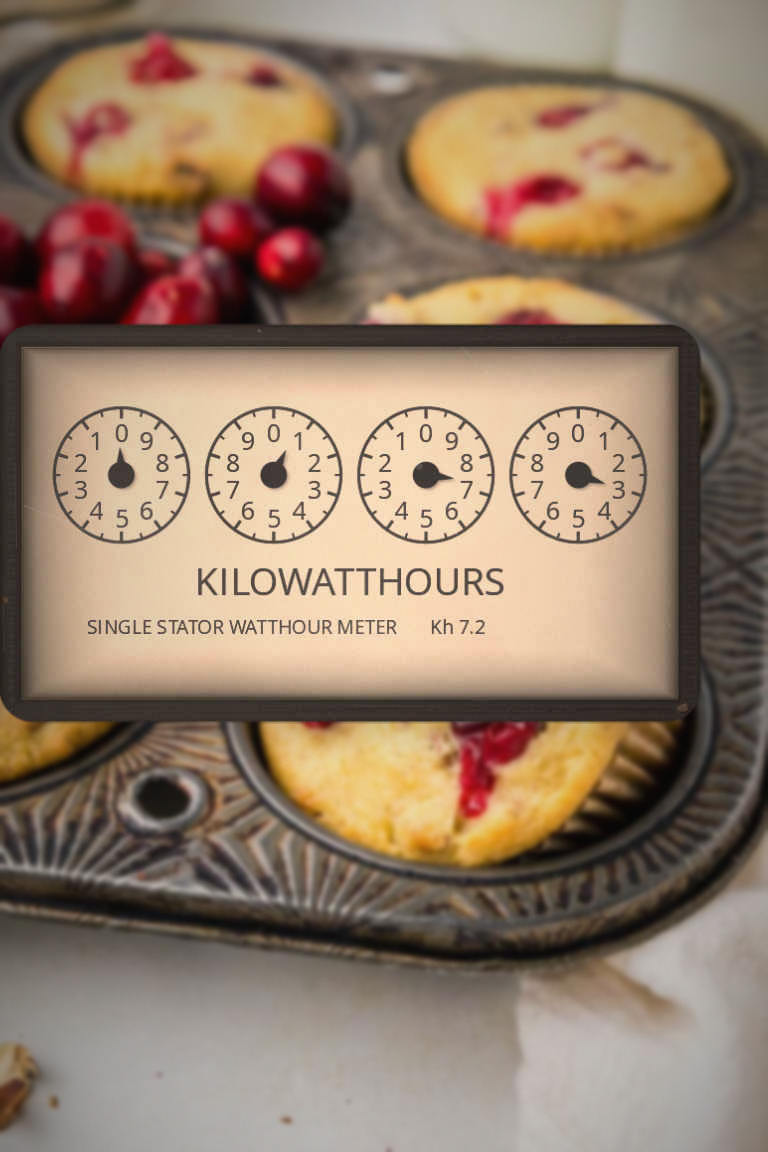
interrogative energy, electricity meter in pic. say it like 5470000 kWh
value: 73 kWh
